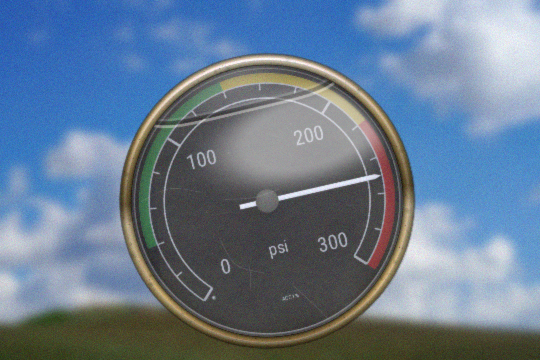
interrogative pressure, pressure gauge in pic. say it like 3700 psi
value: 250 psi
